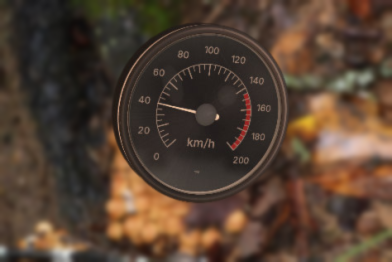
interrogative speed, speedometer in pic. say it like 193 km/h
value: 40 km/h
